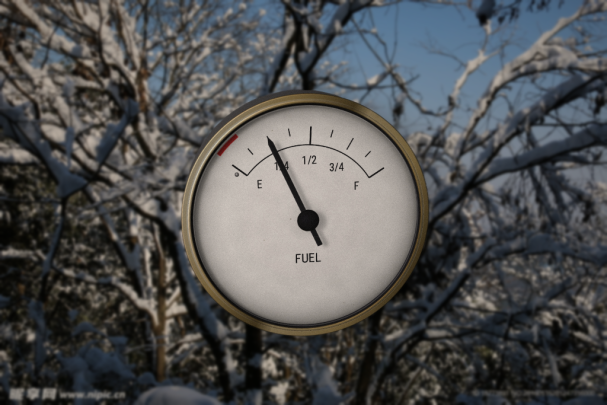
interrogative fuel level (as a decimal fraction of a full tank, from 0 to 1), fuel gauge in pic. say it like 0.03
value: 0.25
